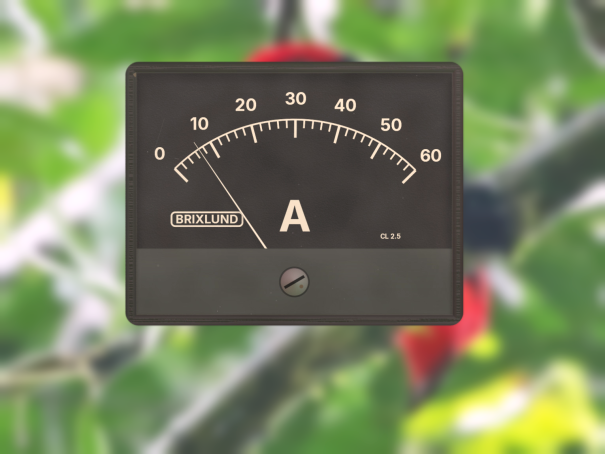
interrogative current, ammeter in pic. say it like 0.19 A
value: 7 A
